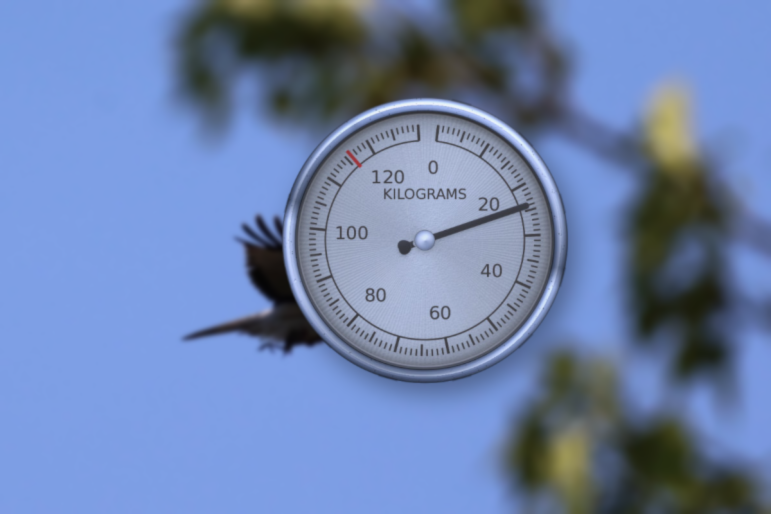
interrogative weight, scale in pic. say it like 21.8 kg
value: 24 kg
